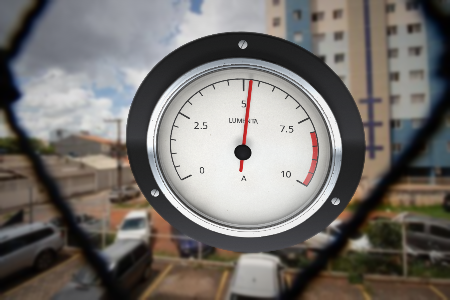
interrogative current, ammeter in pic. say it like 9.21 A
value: 5.25 A
